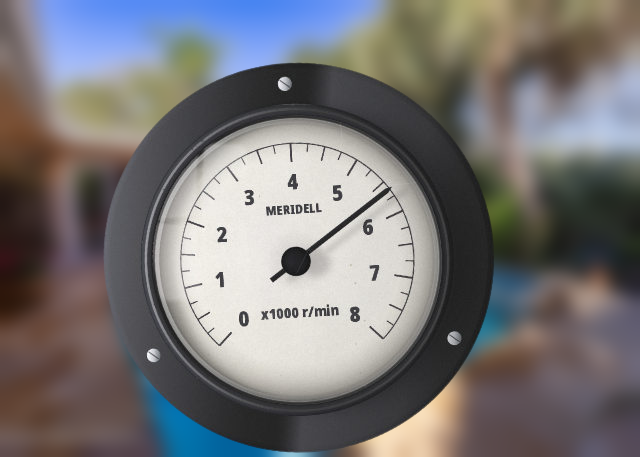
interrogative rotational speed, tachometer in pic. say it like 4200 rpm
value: 5625 rpm
